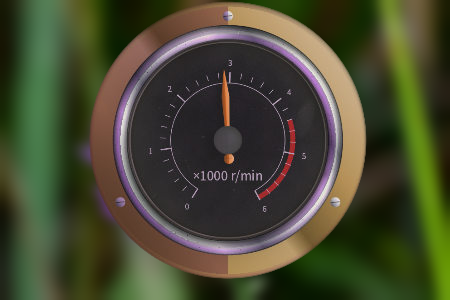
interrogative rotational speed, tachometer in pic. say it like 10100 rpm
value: 2900 rpm
